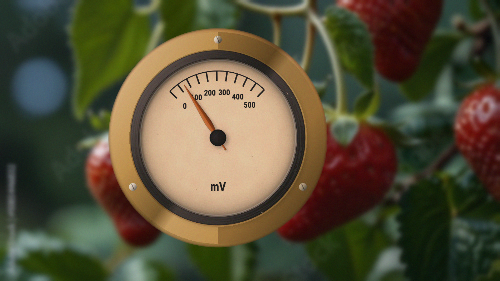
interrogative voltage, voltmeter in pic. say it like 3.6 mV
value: 75 mV
